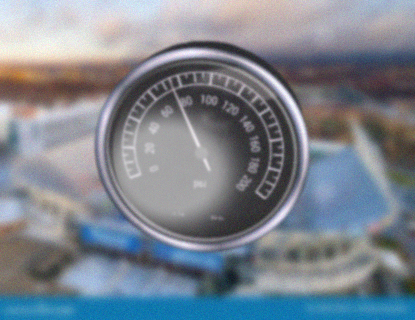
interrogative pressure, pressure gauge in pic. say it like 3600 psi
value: 75 psi
